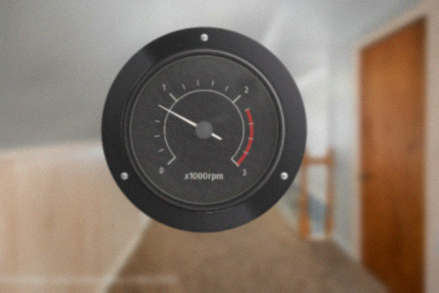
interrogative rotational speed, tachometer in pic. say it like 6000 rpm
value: 800 rpm
